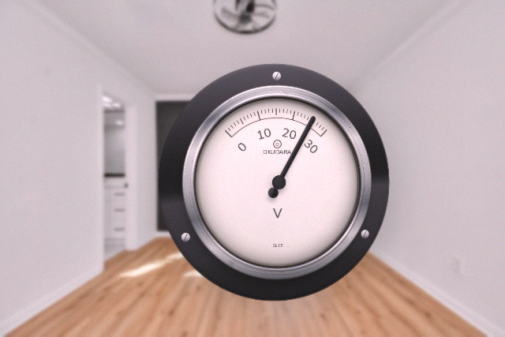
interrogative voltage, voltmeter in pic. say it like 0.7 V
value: 25 V
